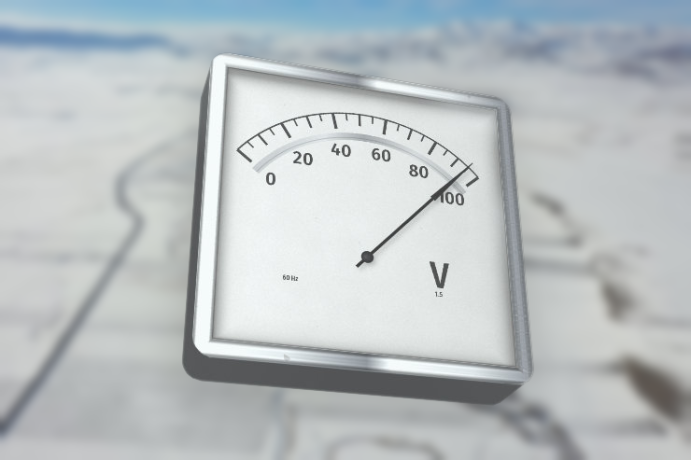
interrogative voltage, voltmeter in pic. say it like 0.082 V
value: 95 V
